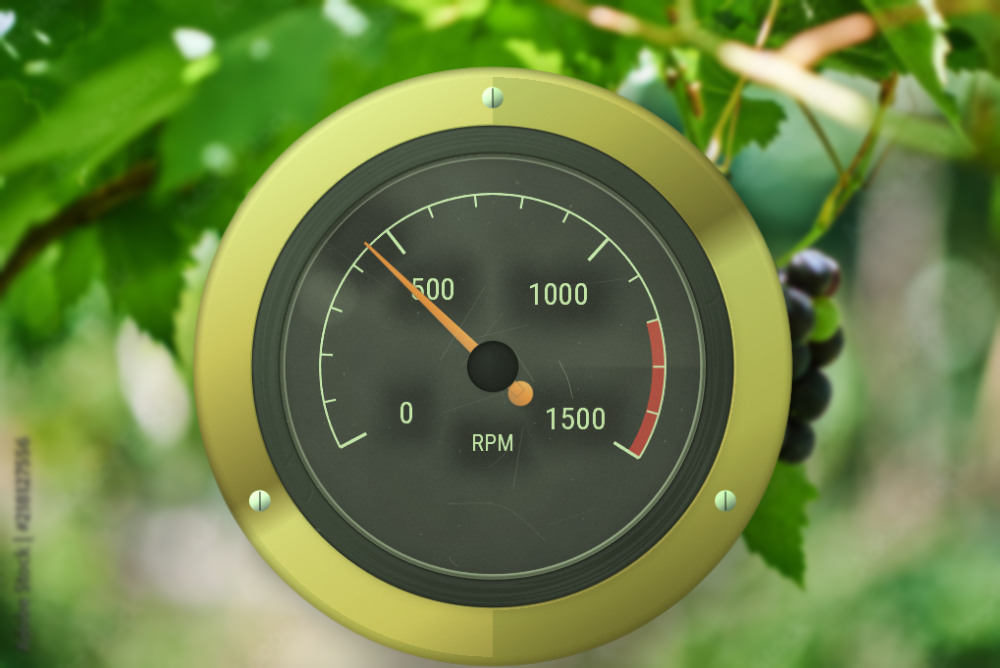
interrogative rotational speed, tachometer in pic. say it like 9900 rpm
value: 450 rpm
